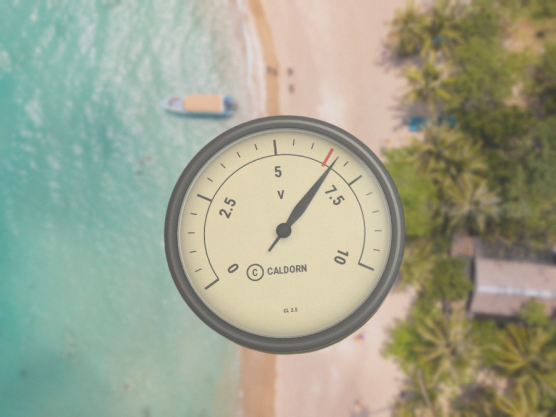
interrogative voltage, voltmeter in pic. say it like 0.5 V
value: 6.75 V
